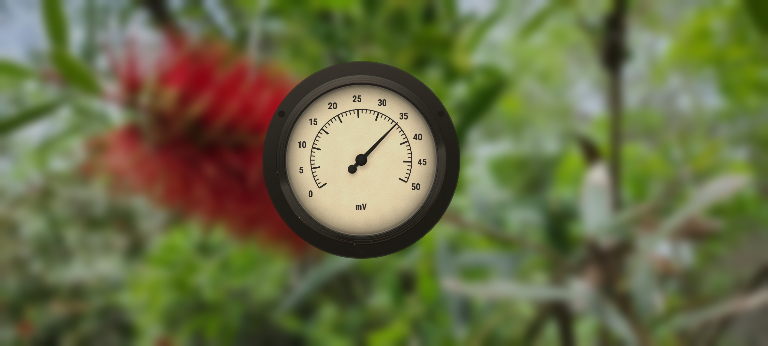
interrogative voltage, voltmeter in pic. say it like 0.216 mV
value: 35 mV
